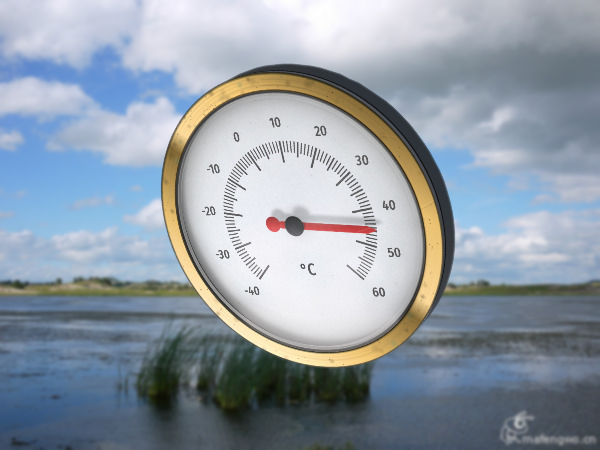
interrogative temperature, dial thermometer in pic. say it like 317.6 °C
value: 45 °C
